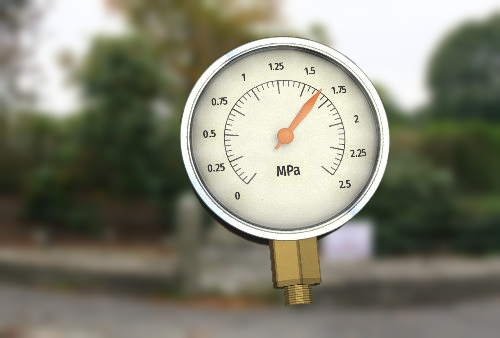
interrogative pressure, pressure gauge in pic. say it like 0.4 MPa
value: 1.65 MPa
